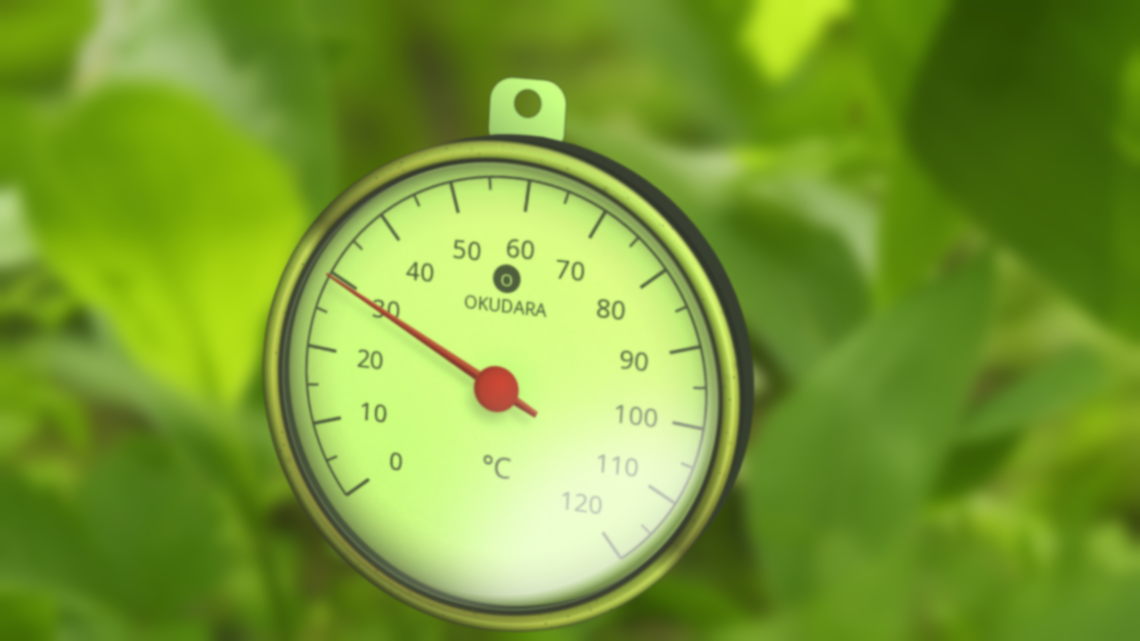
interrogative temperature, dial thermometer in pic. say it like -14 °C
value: 30 °C
